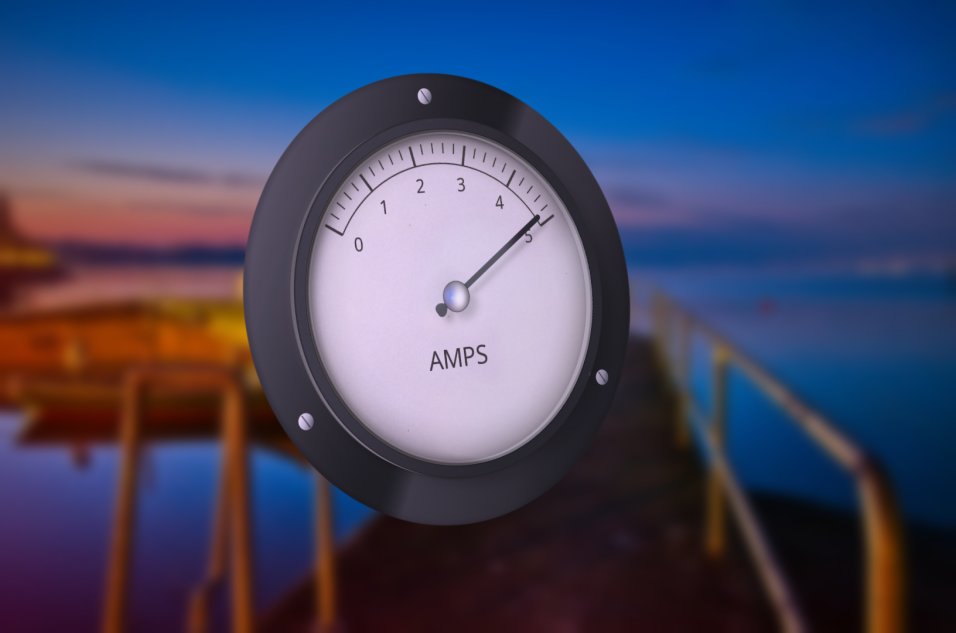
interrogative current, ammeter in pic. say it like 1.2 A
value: 4.8 A
